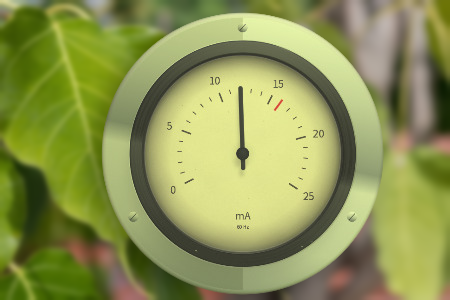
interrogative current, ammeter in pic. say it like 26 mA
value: 12 mA
